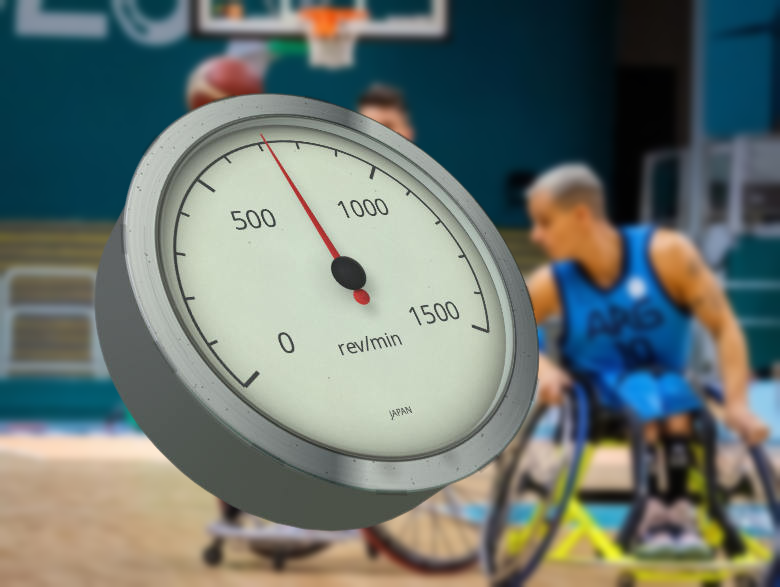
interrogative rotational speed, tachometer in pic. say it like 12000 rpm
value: 700 rpm
